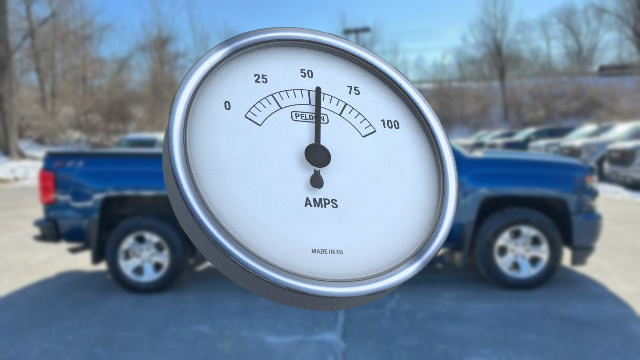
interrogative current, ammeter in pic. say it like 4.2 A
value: 55 A
